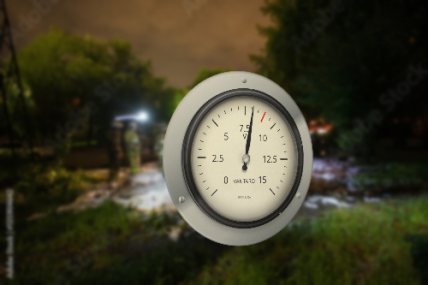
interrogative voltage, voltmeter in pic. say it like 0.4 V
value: 8 V
